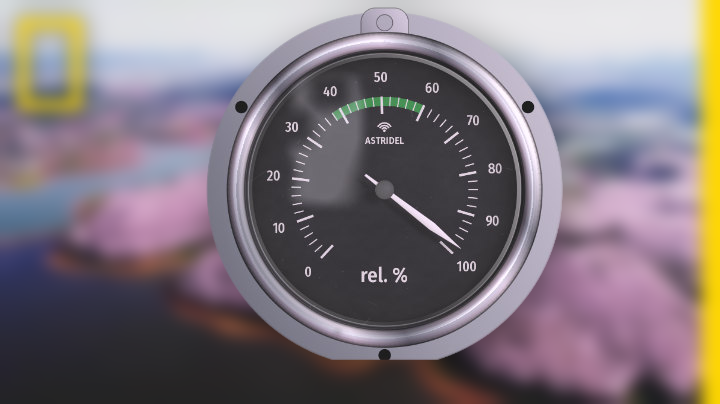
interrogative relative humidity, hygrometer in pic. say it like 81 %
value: 98 %
